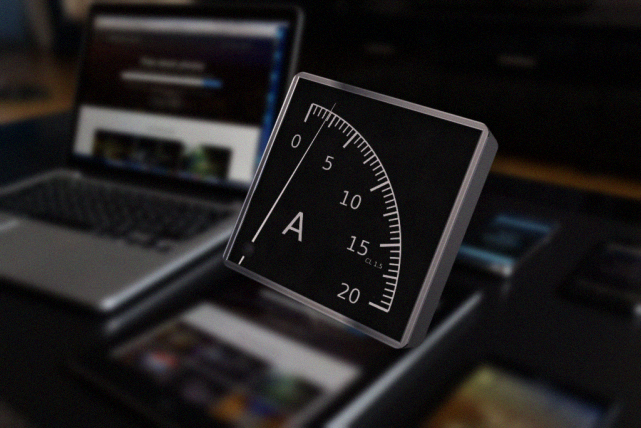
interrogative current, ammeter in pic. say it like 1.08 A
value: 2 A
